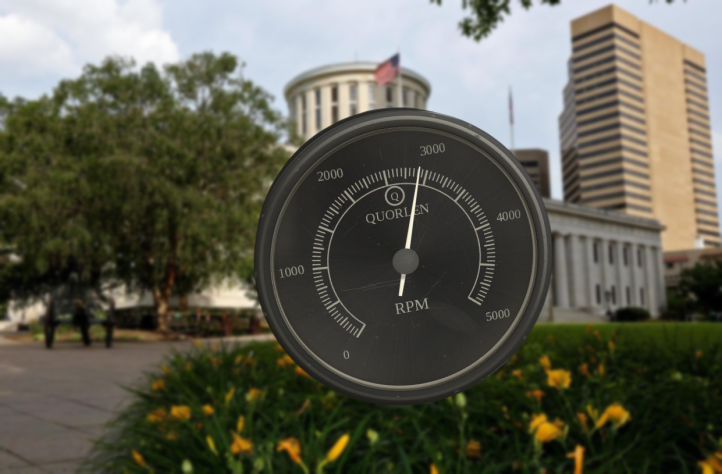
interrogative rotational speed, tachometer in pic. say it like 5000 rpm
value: 2900 rpm
